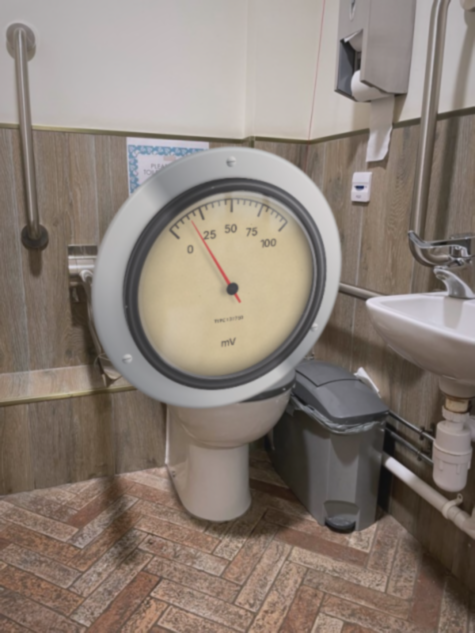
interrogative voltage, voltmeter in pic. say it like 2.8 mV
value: 15 mV
